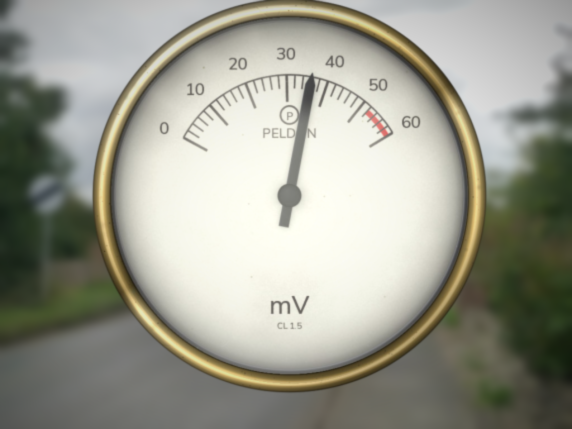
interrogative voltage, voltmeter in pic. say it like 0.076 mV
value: 36 mV
